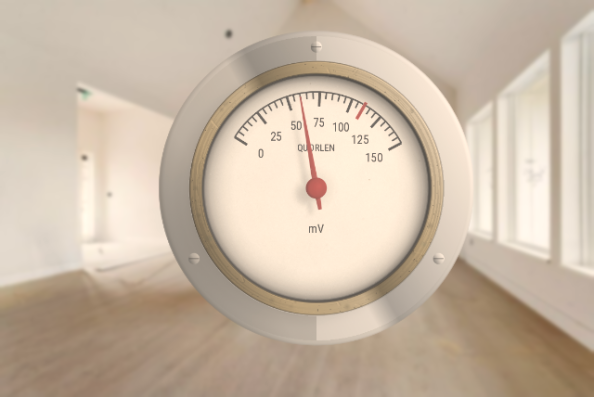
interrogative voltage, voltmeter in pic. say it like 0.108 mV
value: 60 mV
